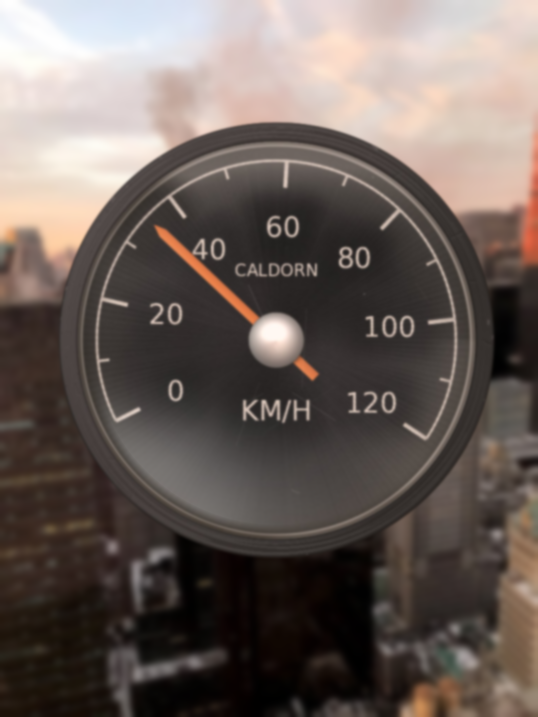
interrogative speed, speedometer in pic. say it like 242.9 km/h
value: 35 km/h
